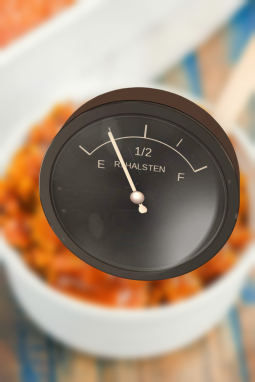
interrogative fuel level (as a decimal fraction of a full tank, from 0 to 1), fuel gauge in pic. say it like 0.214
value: 0.25
